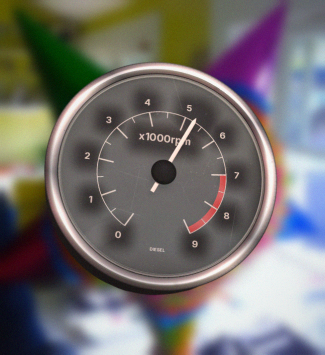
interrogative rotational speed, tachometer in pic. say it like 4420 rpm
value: 5250 rpm
